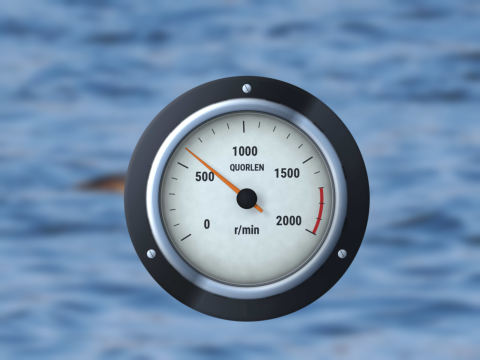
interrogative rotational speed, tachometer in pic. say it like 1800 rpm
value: 600 rpm
